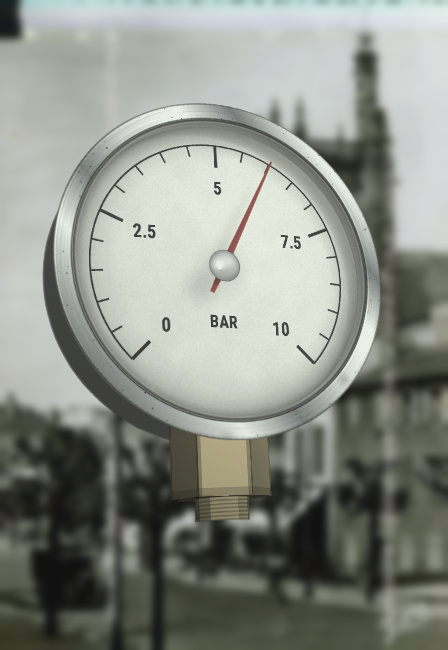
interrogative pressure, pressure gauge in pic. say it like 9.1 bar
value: 6 bar
